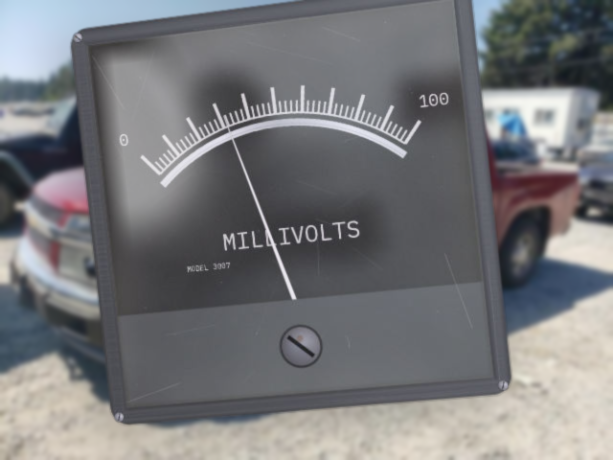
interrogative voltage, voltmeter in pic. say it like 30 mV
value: 32 mV
